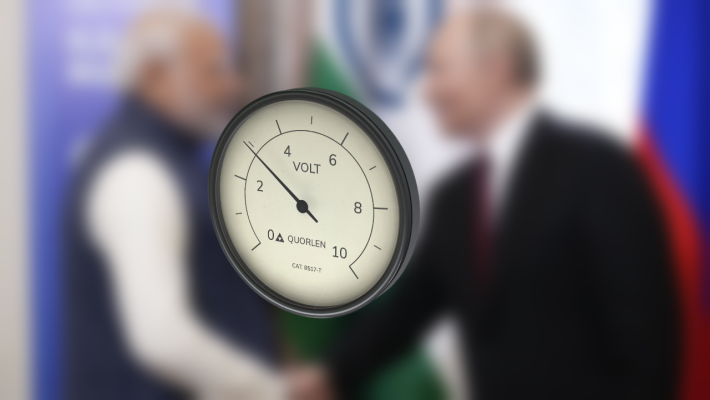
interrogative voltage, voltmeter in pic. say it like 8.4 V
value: 3 V
